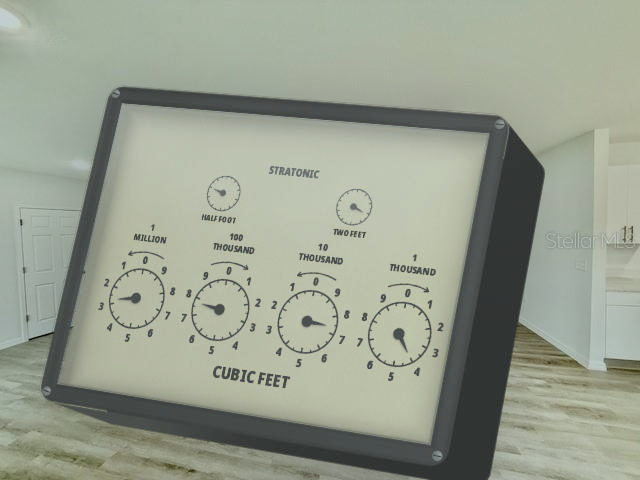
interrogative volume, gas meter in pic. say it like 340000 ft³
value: 277400 ft³
